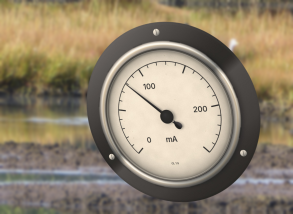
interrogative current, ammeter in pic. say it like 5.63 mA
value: 80 mA
